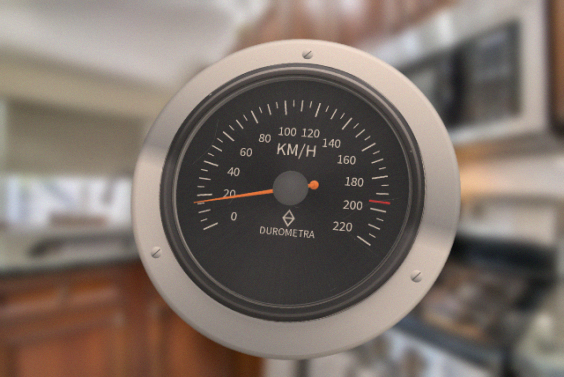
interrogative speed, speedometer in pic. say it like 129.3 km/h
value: 15 km/h
